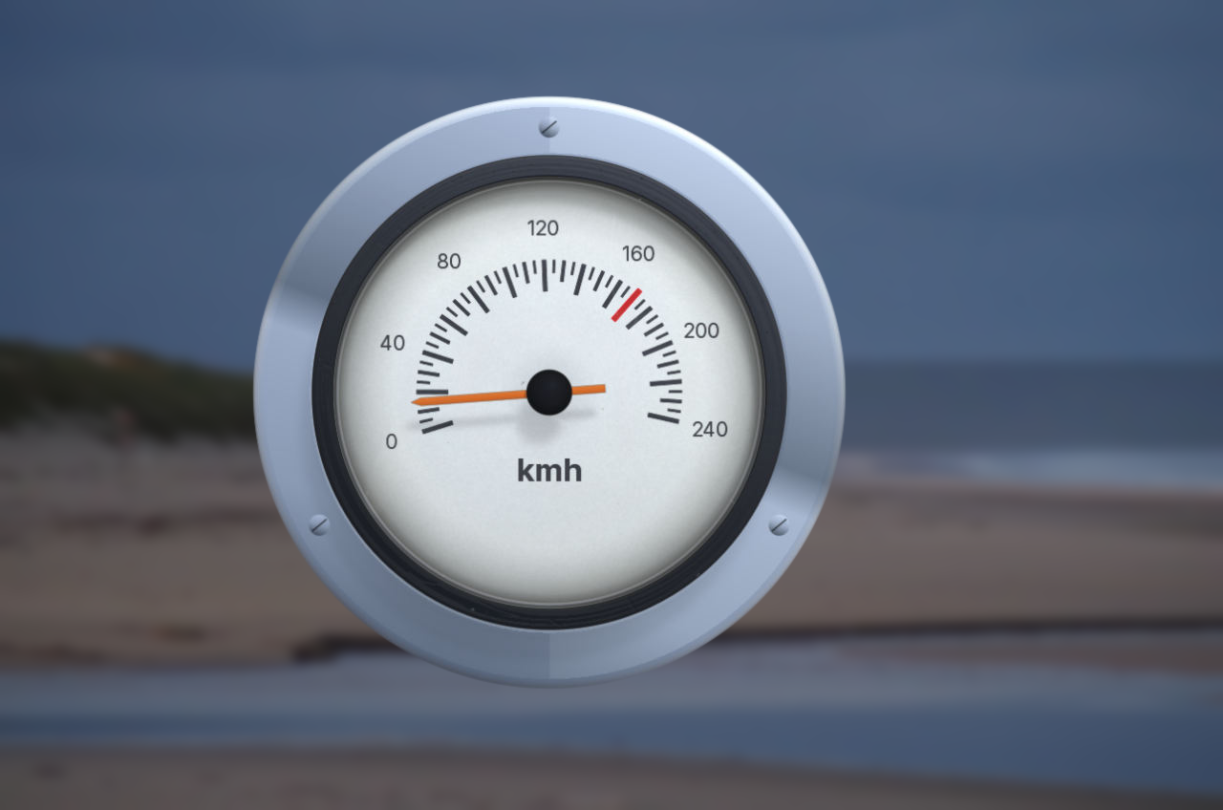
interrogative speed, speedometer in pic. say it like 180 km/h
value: 15 km/h
